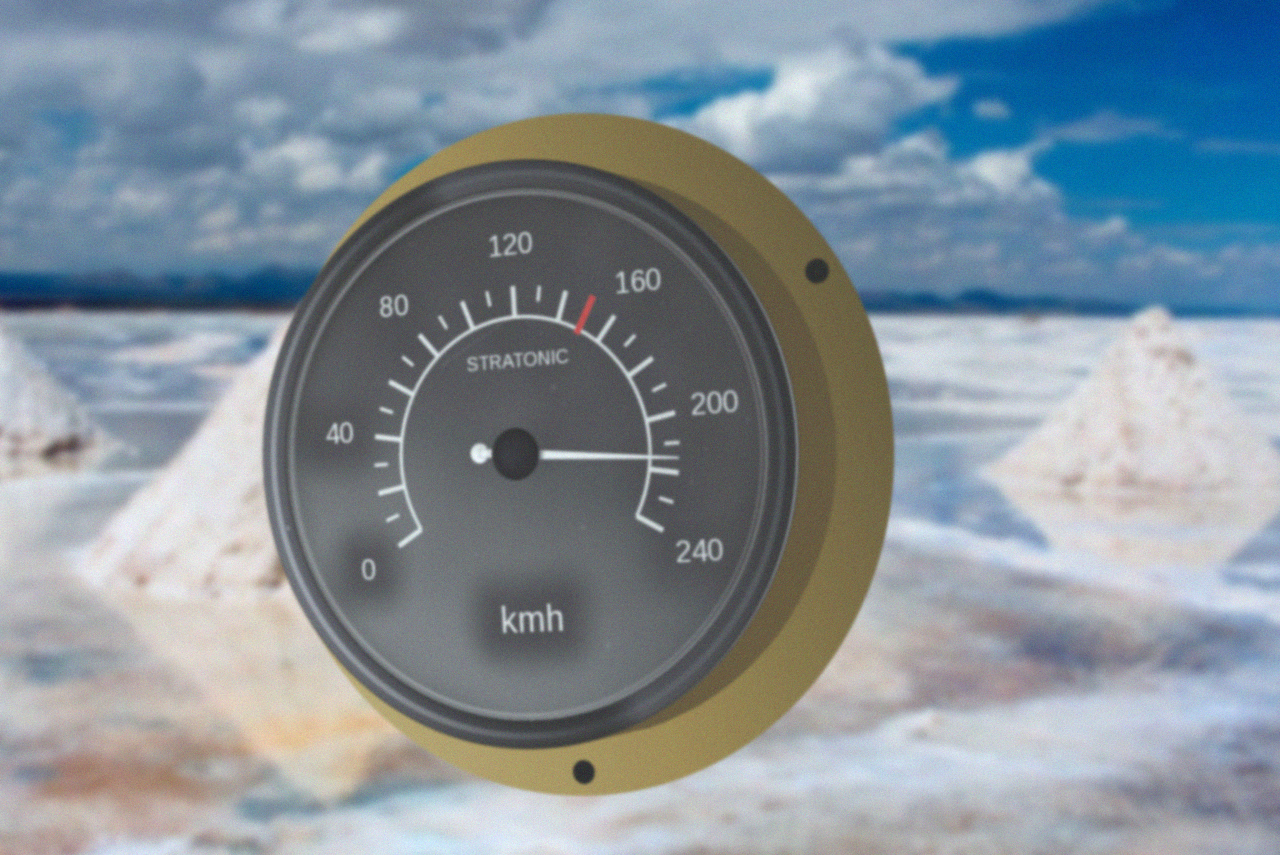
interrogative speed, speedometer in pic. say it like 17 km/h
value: 215 km/h
